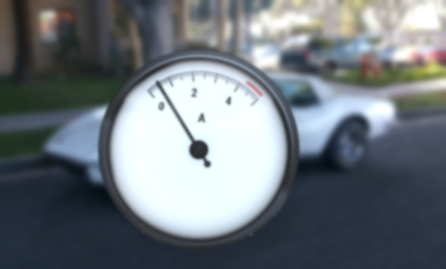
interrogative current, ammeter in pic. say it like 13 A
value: 0.5 A
